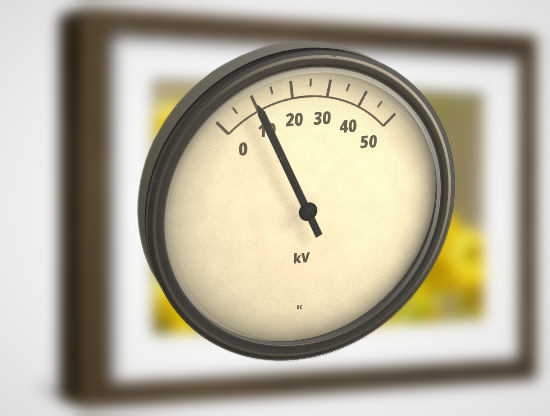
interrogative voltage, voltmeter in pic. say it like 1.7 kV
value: 10 kV
